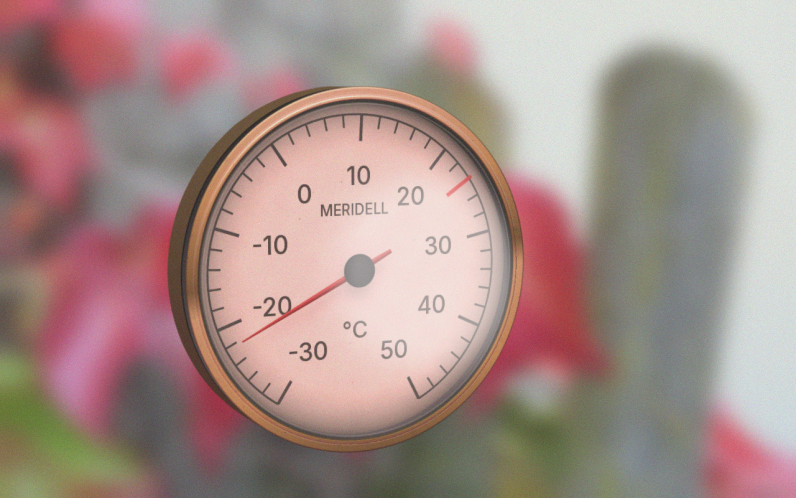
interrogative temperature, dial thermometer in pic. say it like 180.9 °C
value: -22 °C
